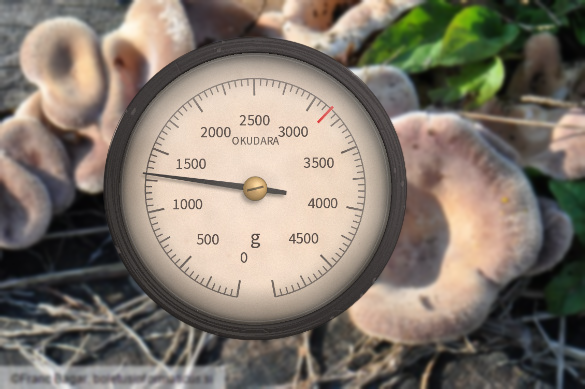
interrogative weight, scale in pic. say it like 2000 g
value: 1300 g
